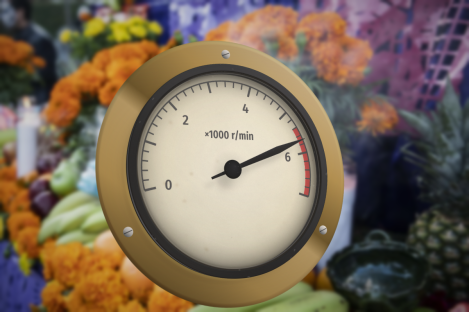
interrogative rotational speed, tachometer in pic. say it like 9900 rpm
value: 5700 rpm
